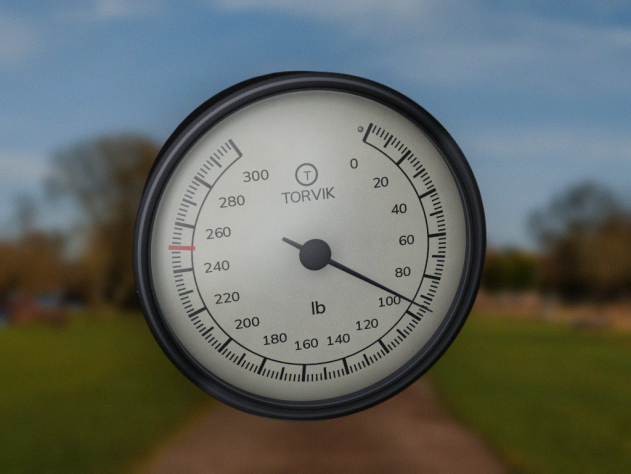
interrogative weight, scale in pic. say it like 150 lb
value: 94 lb
